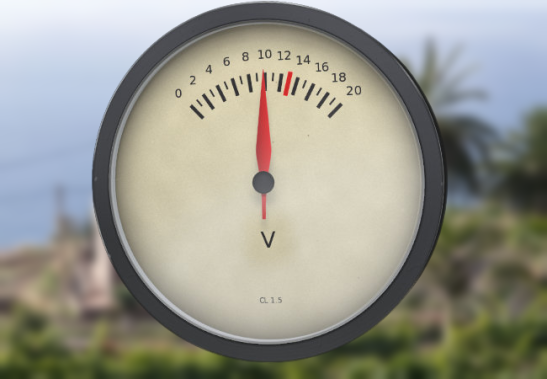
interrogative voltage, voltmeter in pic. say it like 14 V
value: 10 V
